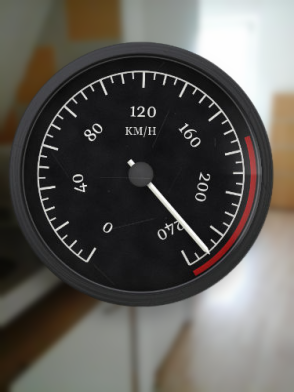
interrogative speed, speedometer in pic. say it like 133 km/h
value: 230 km/h
